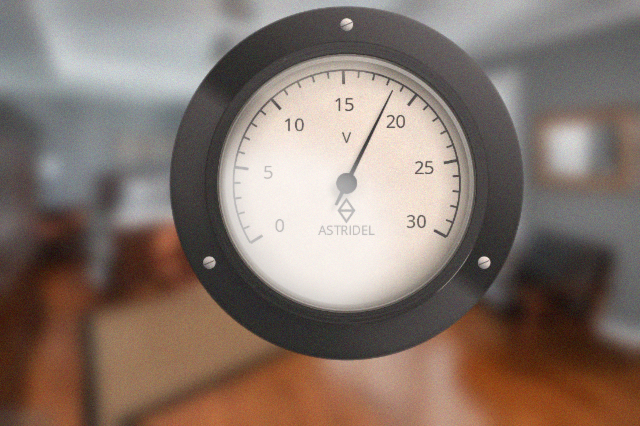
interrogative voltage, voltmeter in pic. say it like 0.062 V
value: 18.5 V
